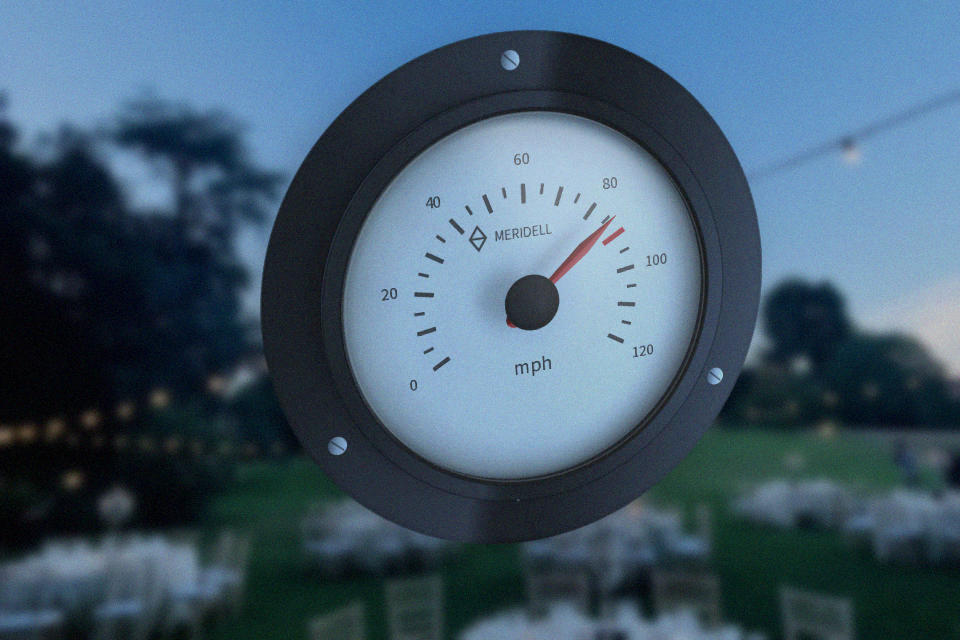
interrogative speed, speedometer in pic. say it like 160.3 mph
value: 85 mph
